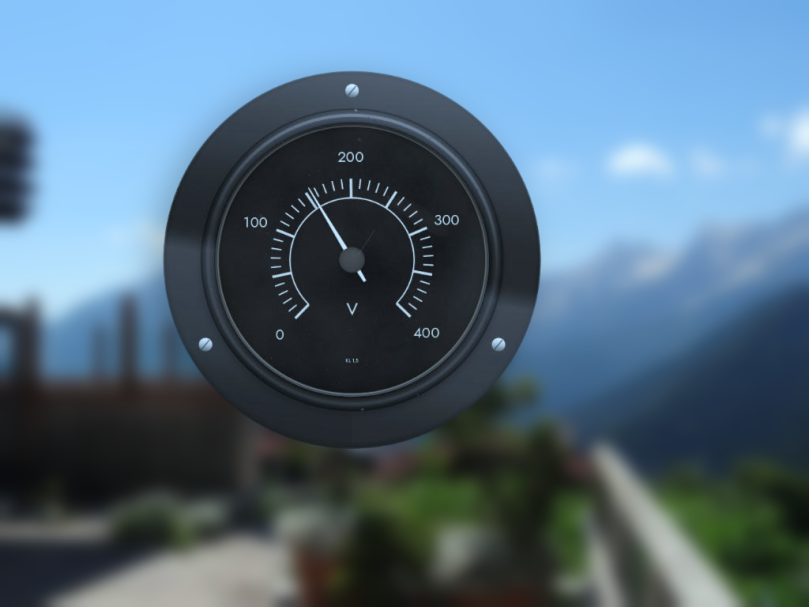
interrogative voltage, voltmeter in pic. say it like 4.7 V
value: 155 V
